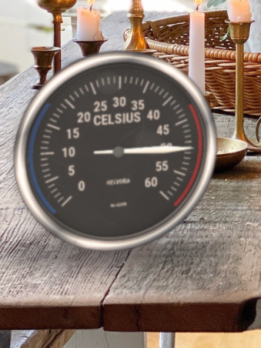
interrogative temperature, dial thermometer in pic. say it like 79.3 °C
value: 50 °C
